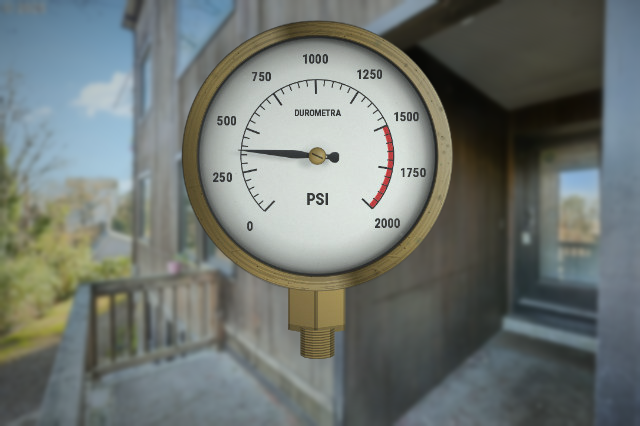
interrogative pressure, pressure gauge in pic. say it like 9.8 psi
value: 375 psi
